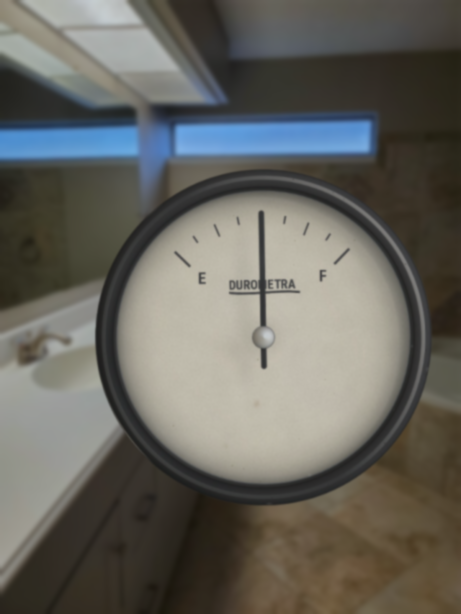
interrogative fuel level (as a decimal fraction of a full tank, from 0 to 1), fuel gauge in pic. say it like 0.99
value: 0.5
